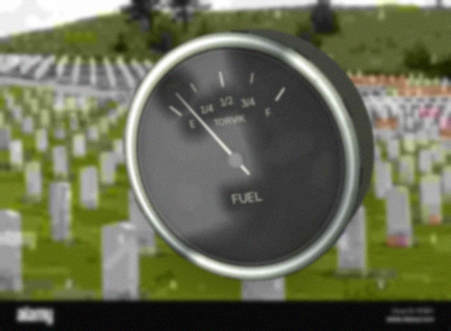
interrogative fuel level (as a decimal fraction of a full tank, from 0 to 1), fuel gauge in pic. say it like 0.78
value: 0.125
